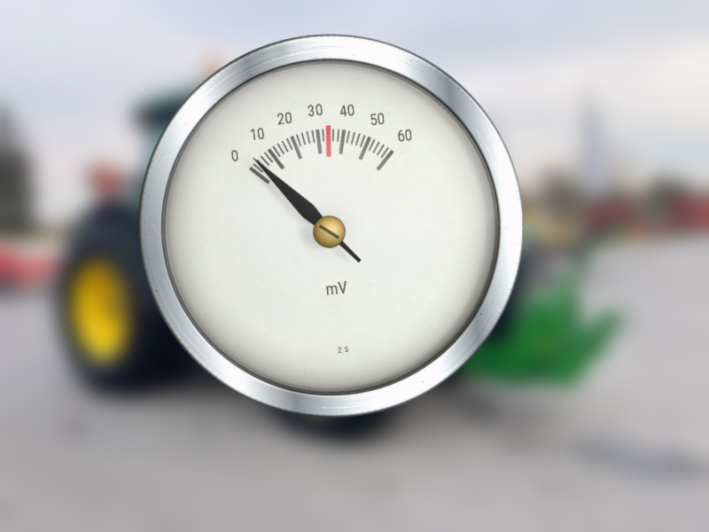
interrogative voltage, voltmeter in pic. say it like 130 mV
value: 4 mV
